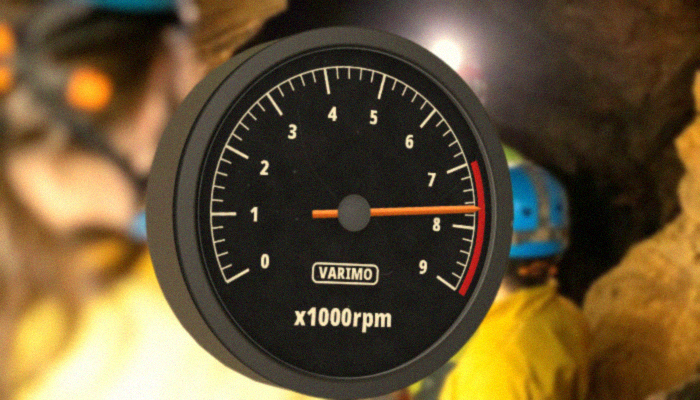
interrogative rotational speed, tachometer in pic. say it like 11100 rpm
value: 7700 rpm
